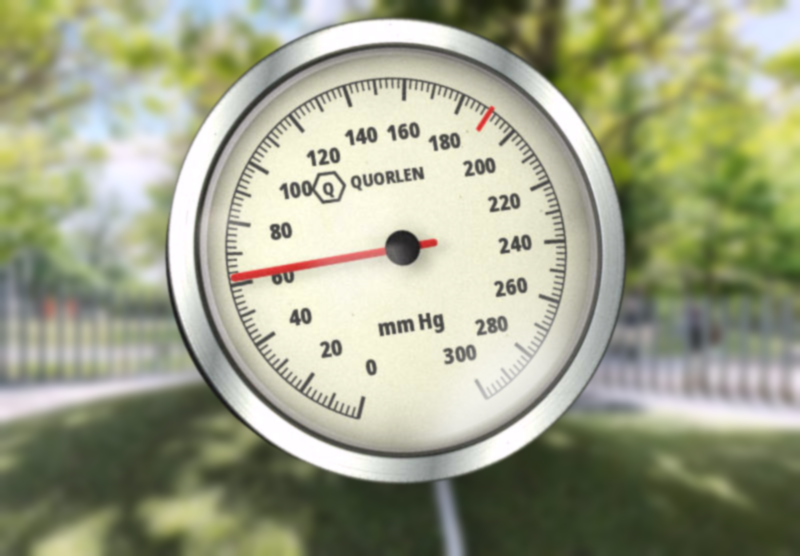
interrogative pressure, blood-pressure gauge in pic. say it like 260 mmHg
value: 62 mmHg
